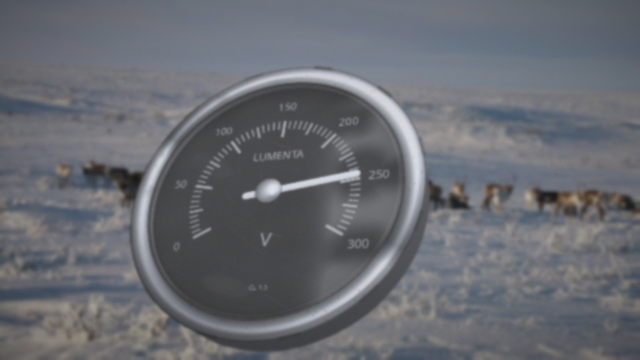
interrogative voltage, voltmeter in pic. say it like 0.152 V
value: 250 V
